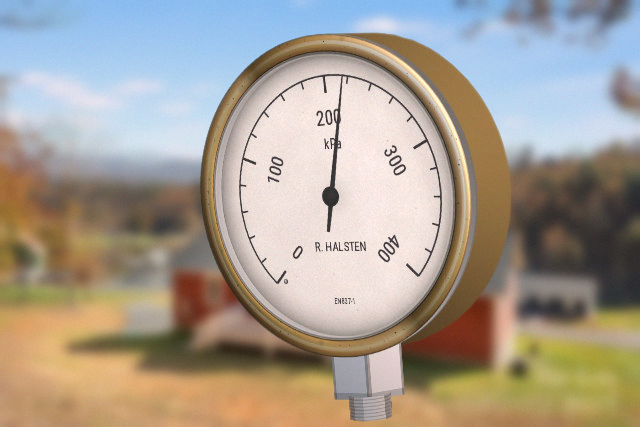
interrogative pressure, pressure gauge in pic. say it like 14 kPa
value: 220 kPa
